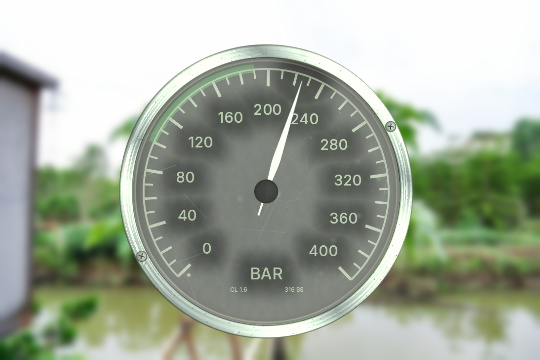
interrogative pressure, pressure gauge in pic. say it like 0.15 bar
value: 225 bar
